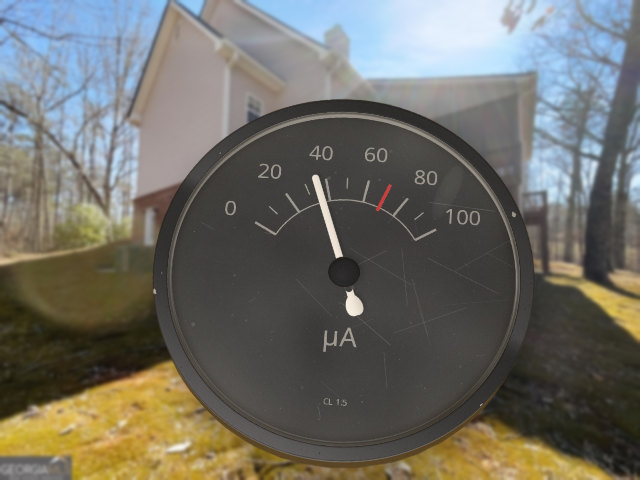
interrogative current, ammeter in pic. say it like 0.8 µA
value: 35 µA
